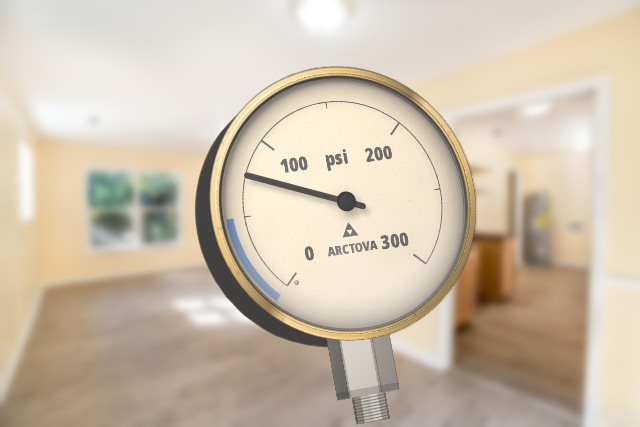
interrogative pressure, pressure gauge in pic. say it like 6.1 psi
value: 75 psi
